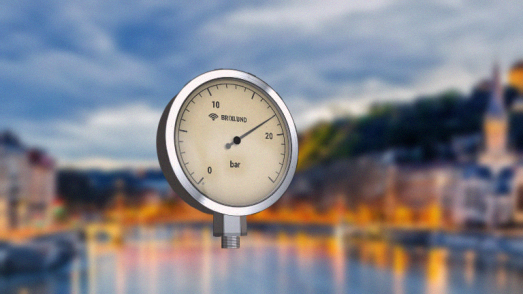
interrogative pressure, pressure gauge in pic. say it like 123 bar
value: 18 bar
